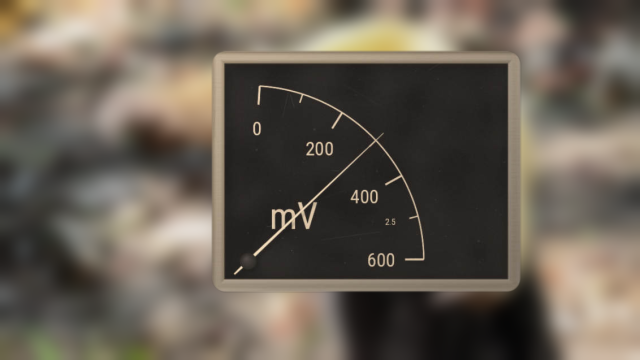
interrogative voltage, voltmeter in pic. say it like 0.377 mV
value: 300 mV
